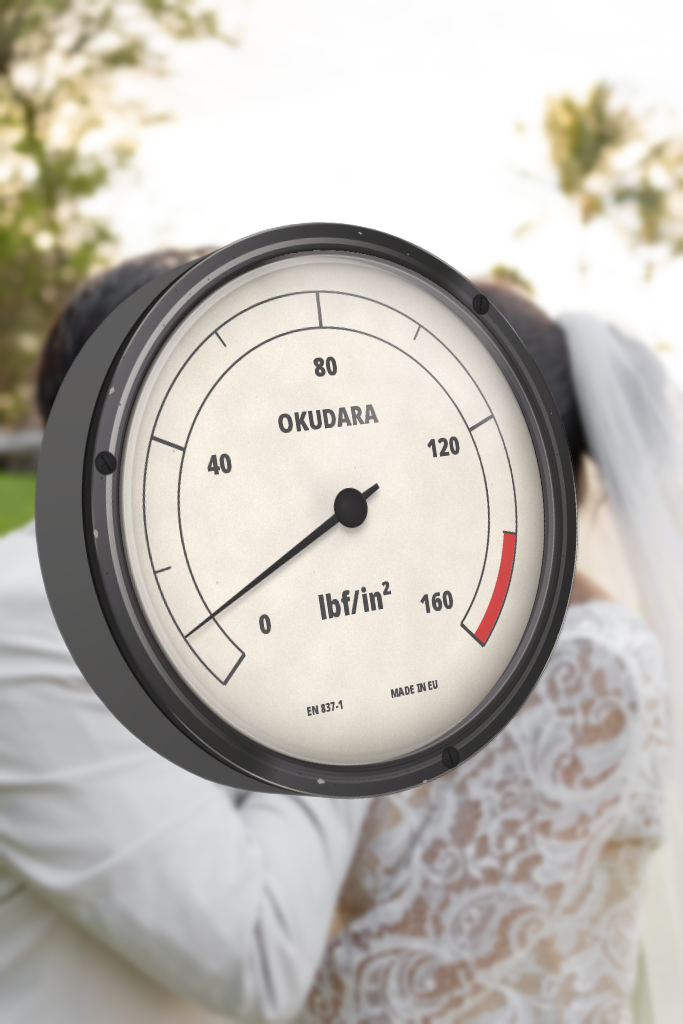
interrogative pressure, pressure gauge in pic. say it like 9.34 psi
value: 10 psi
